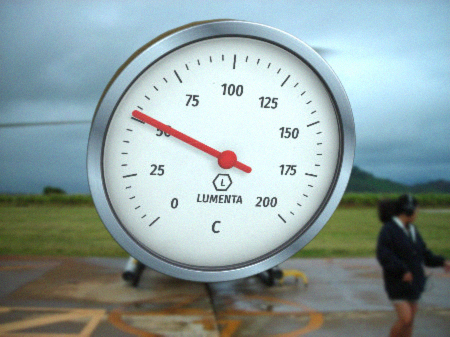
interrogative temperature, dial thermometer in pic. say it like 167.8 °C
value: 52.5 °C
